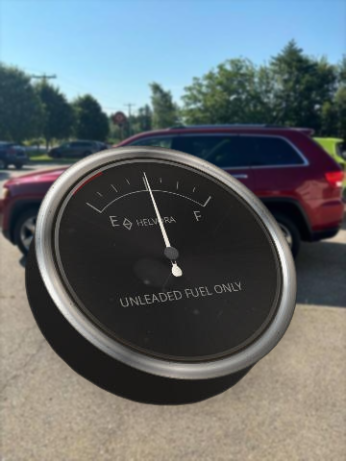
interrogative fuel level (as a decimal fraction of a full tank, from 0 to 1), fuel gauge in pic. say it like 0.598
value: 0.5
